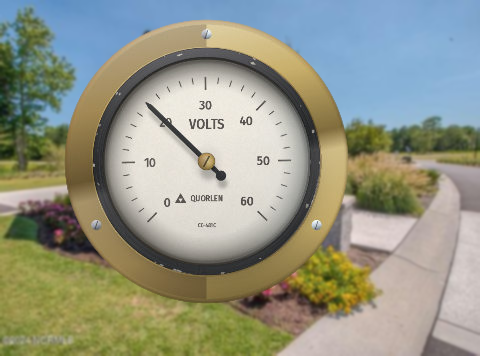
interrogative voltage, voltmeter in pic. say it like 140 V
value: 20 V
